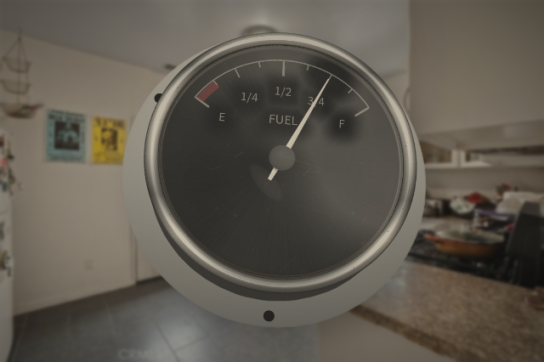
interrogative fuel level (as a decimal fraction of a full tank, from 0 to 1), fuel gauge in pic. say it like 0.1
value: 0.75
